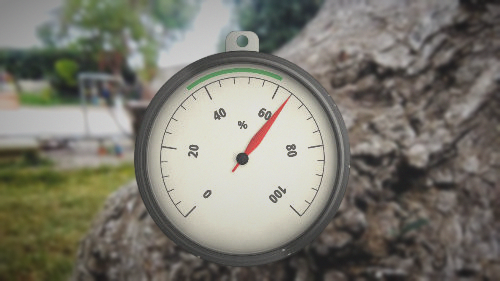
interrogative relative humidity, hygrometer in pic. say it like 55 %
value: 64 %
